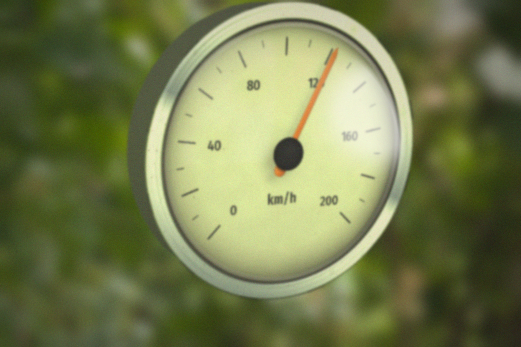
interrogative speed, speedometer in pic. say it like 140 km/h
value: 120 km/h
